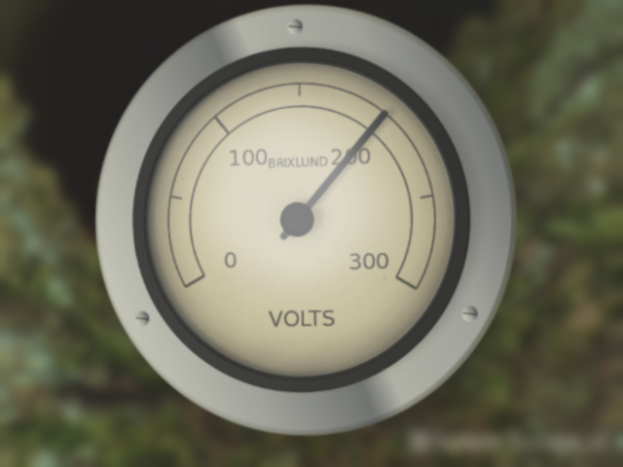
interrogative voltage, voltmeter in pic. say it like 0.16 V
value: 200 V
